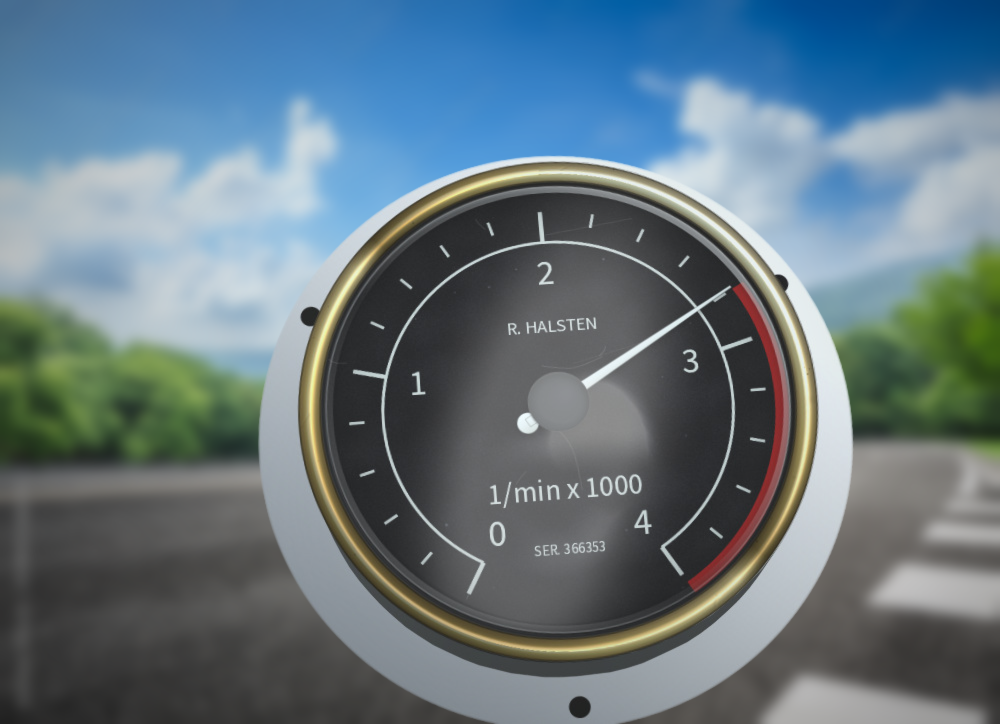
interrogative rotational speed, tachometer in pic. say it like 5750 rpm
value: 2800 rpm
